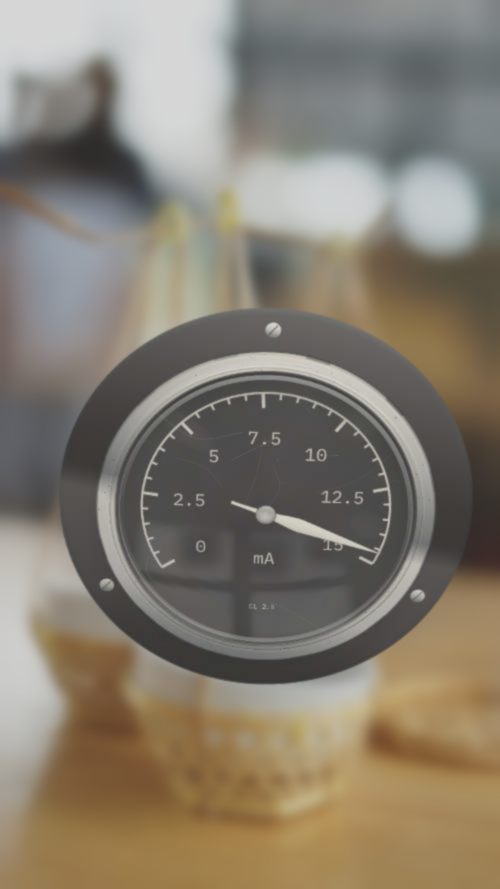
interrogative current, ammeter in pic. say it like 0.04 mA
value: 14.5 mA
